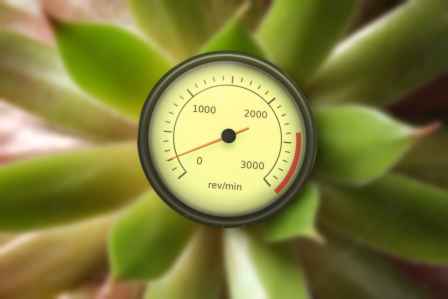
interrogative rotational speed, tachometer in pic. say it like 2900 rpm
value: 200 rpm
